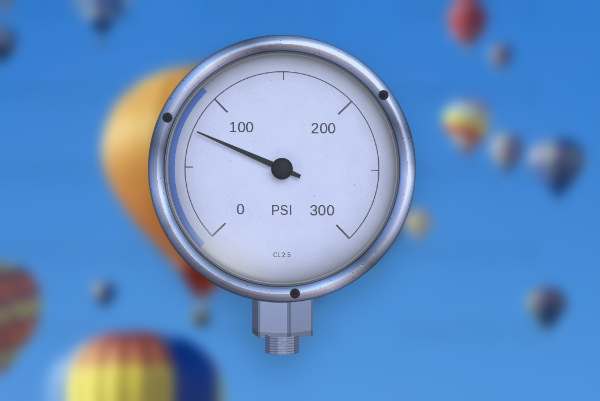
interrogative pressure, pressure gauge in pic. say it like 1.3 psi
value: 75 psi
